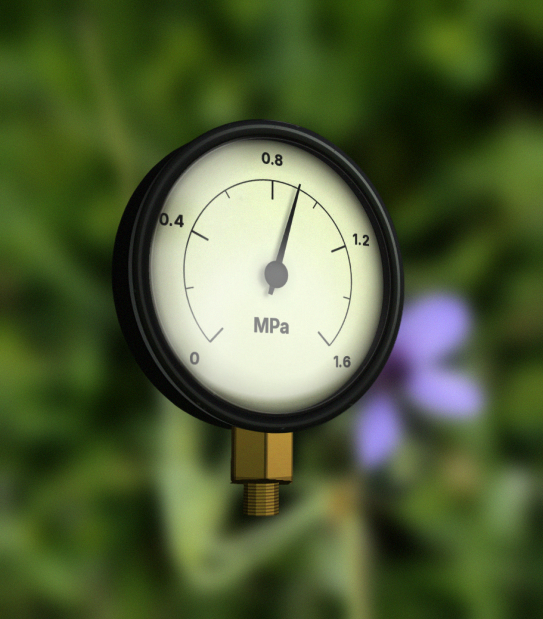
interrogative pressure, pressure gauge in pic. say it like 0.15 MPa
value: 0.9 MPa
